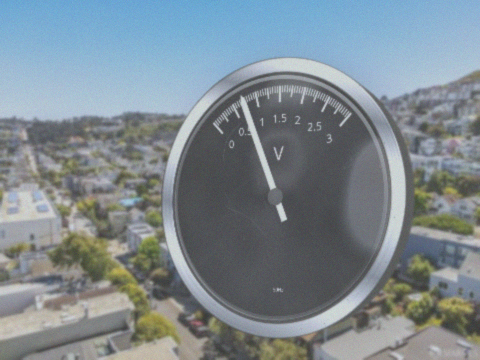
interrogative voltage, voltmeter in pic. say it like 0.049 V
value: 0.75 V
